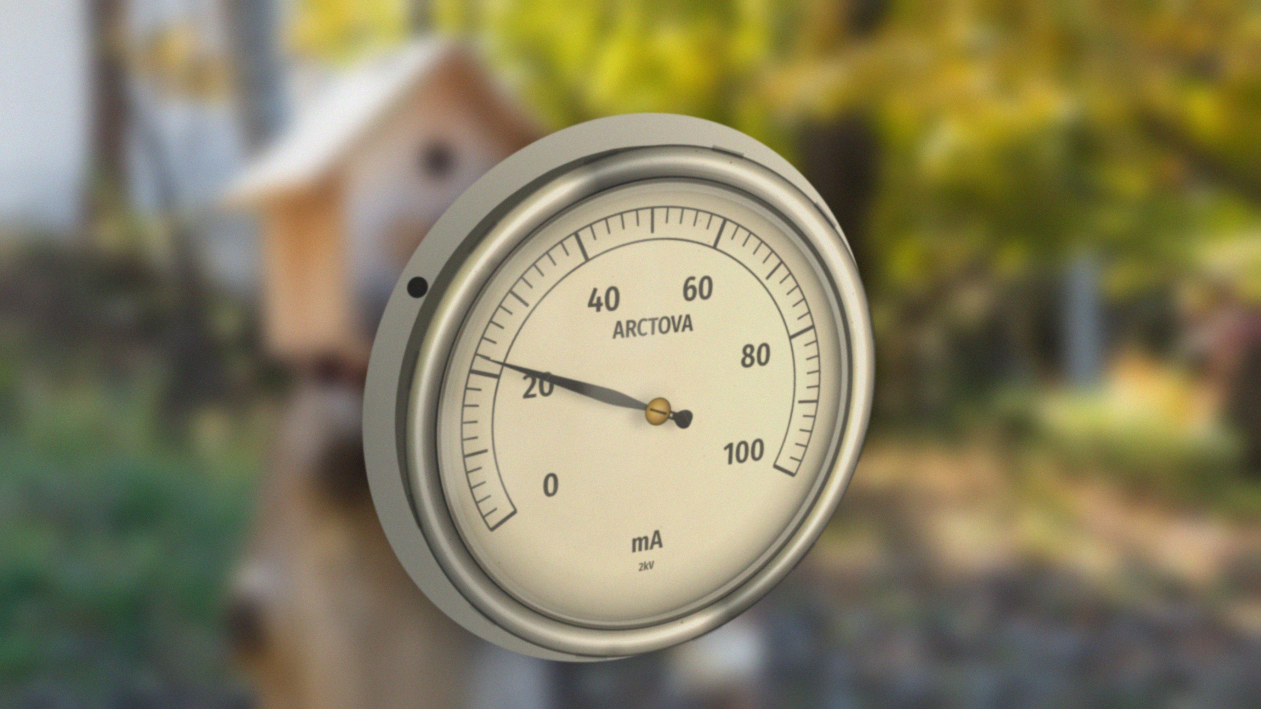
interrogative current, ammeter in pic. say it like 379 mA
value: 22 mA
